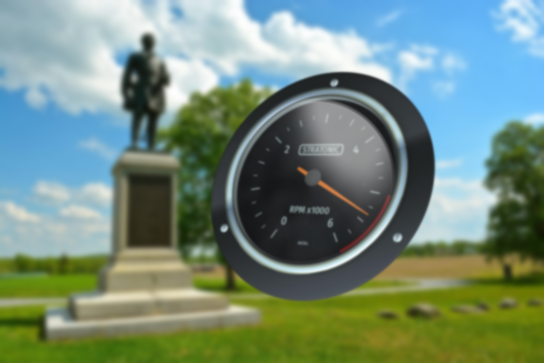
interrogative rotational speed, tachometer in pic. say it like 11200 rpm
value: 5375 rpm
